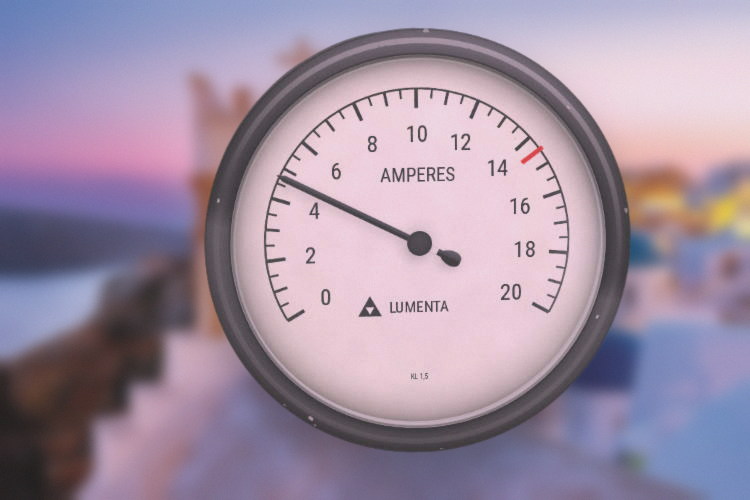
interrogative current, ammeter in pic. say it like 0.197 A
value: 4.75 A
